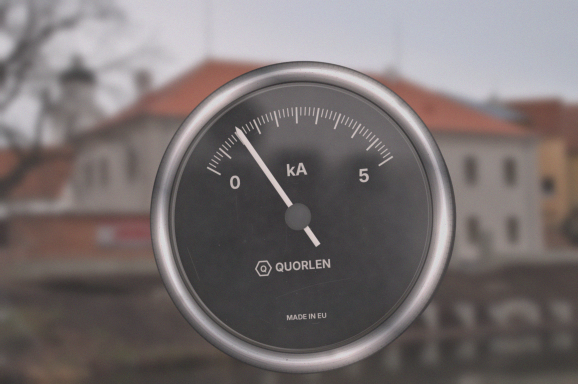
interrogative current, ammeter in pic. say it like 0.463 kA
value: 1.1 kA
